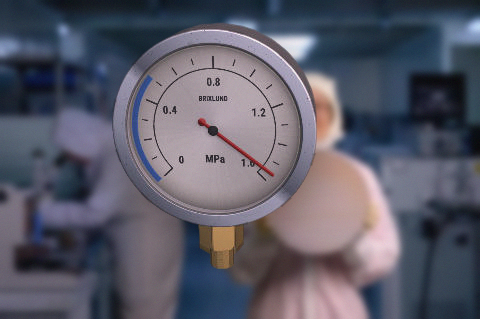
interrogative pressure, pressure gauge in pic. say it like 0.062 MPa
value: 1.55 MPa
